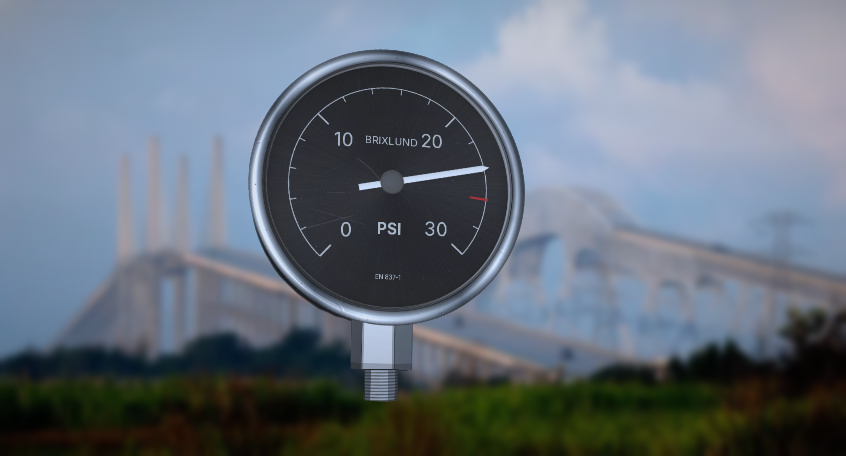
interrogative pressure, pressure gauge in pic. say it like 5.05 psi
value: 24 psi
